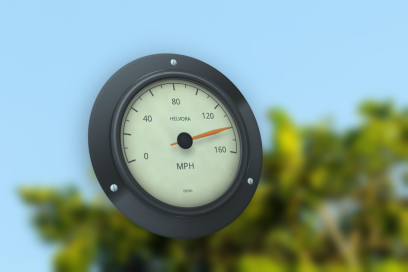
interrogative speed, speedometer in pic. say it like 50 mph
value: 140 mph
